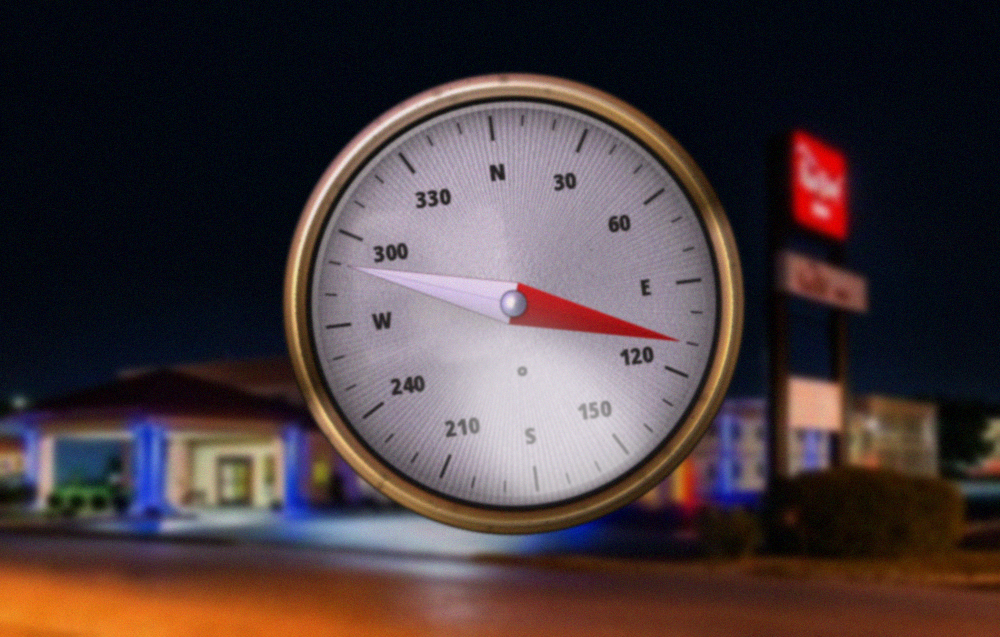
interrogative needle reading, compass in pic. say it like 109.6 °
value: 110 °
